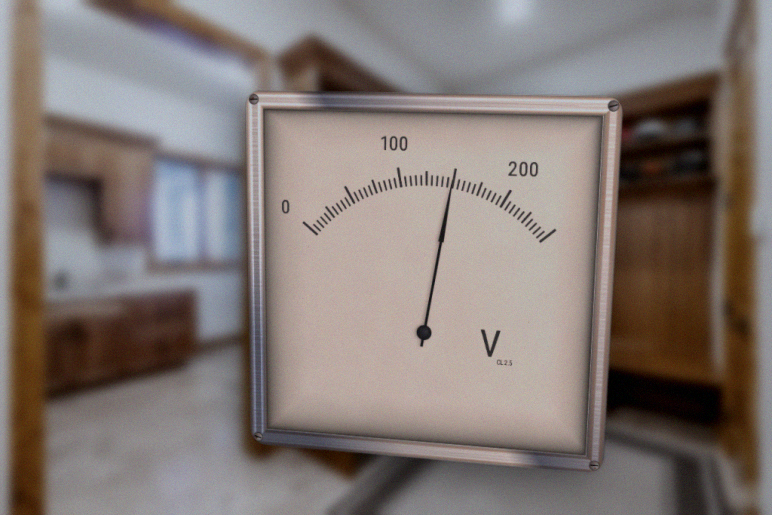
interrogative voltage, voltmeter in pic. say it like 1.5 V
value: 150 V
